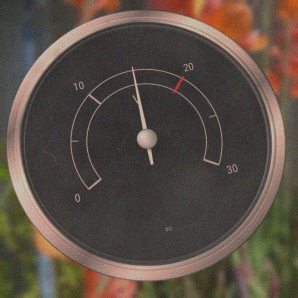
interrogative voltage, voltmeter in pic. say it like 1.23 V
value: 15 V
